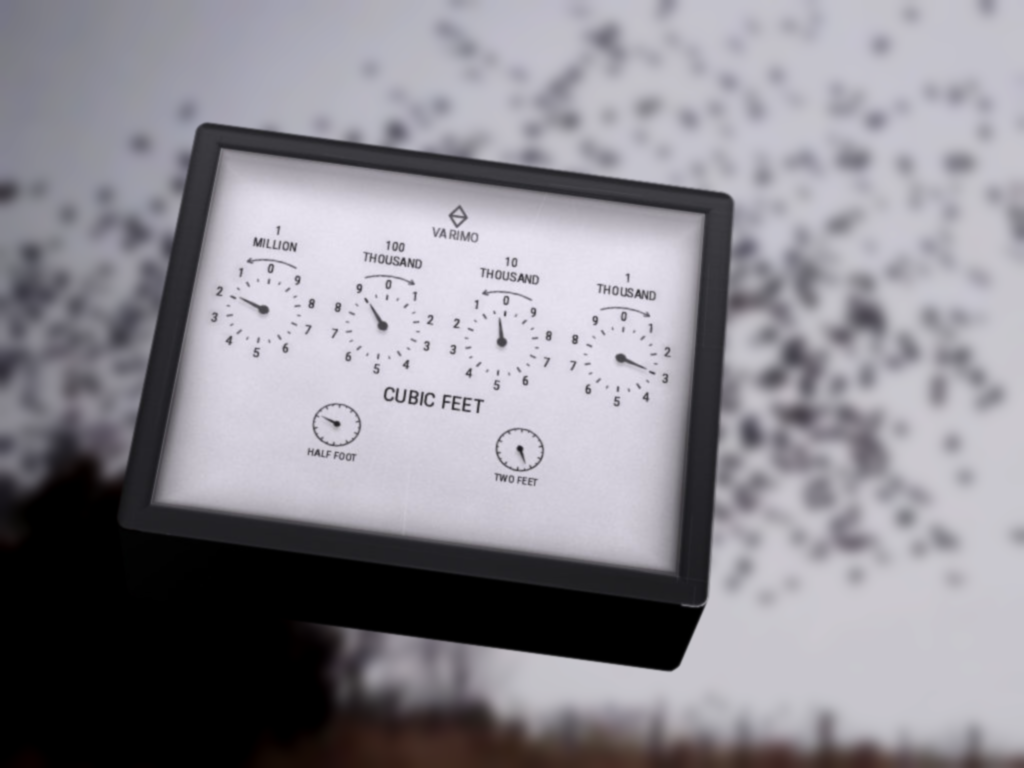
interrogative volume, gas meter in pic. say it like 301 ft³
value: 190300 ft³
